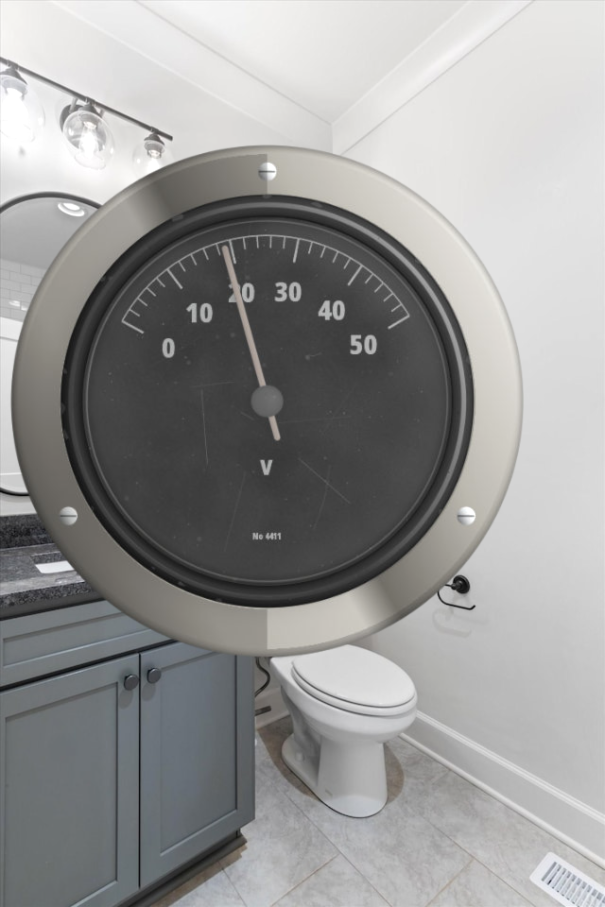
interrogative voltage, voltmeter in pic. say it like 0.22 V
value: 19 V
